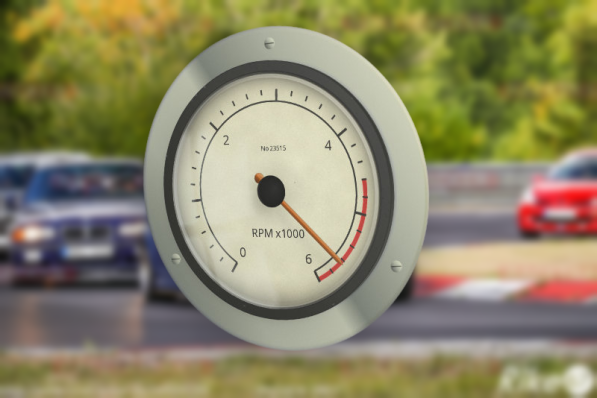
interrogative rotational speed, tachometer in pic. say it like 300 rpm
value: 5600 rpm
